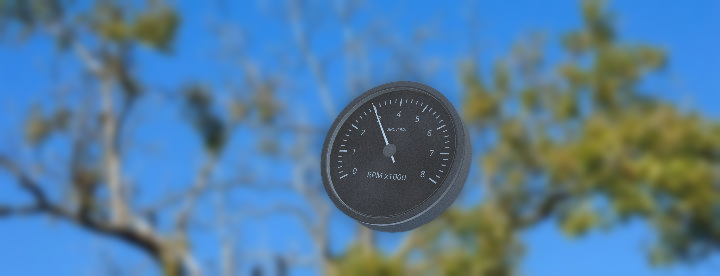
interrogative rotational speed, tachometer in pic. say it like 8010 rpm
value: 3000 rpm
